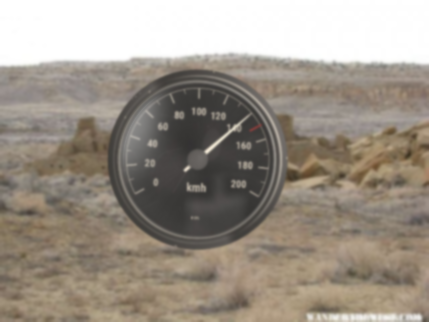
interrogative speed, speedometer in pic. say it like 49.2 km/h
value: 140 km/h
